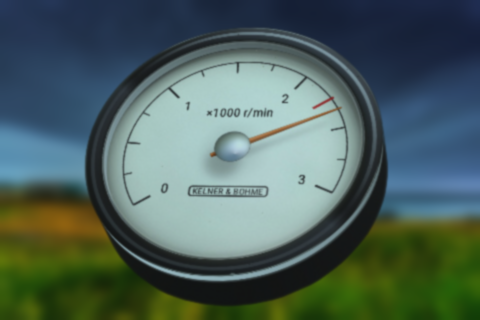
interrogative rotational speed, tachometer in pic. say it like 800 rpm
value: 2375 rpm
